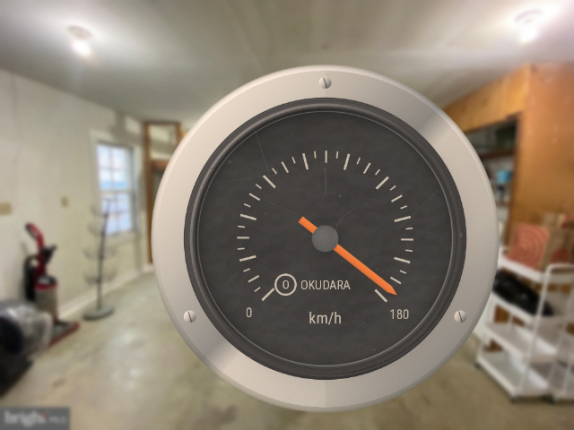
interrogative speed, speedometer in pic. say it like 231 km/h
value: 175 km/h
